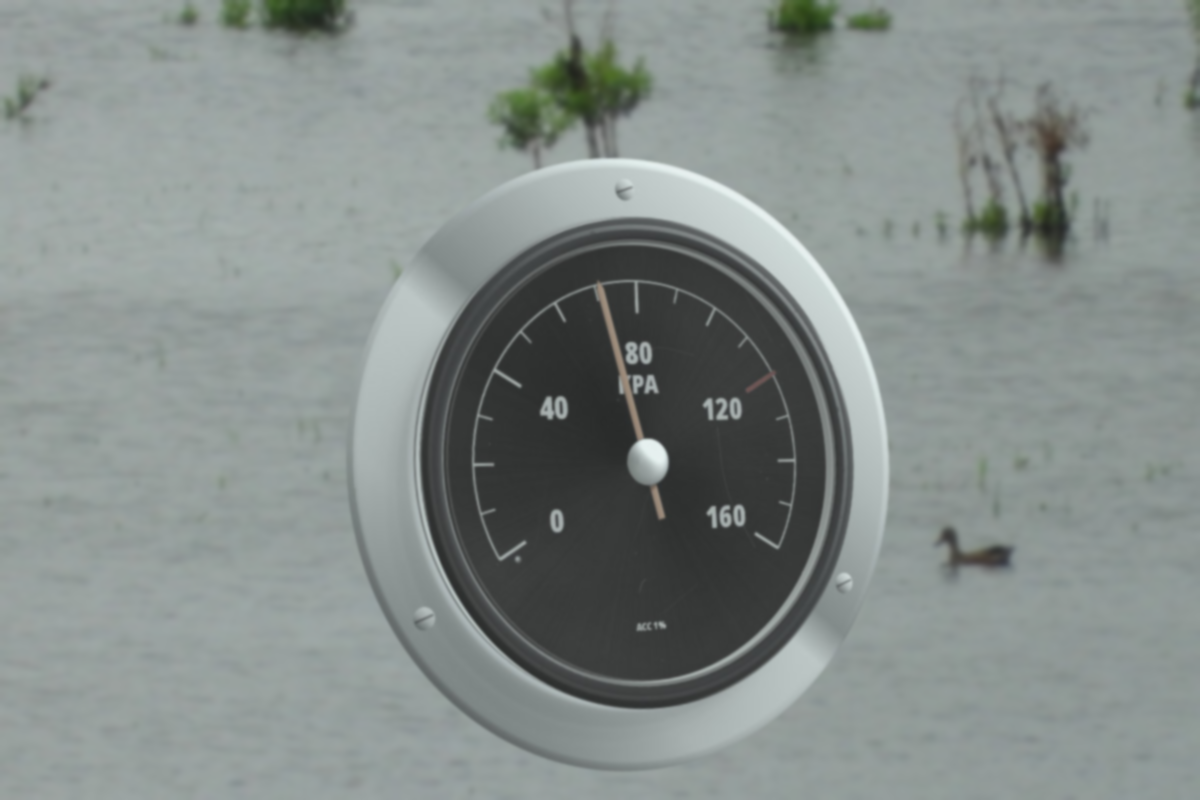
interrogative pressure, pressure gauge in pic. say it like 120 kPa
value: 70 kPa
